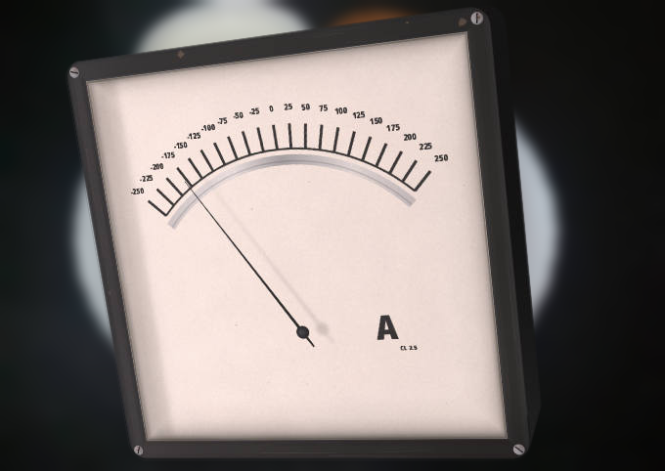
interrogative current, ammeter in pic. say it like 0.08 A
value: -175 A
